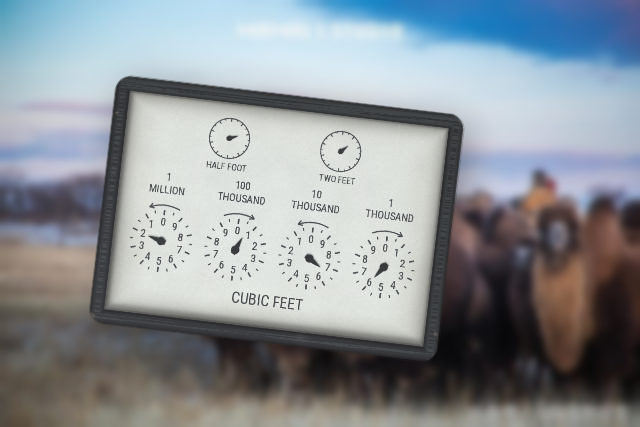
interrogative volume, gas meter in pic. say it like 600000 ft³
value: 206600 ft³
